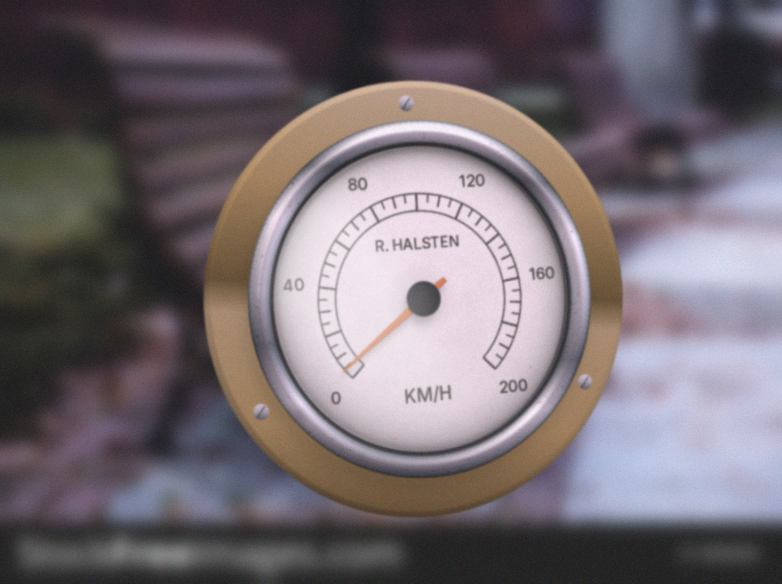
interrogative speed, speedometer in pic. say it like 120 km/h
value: 5 km/h
